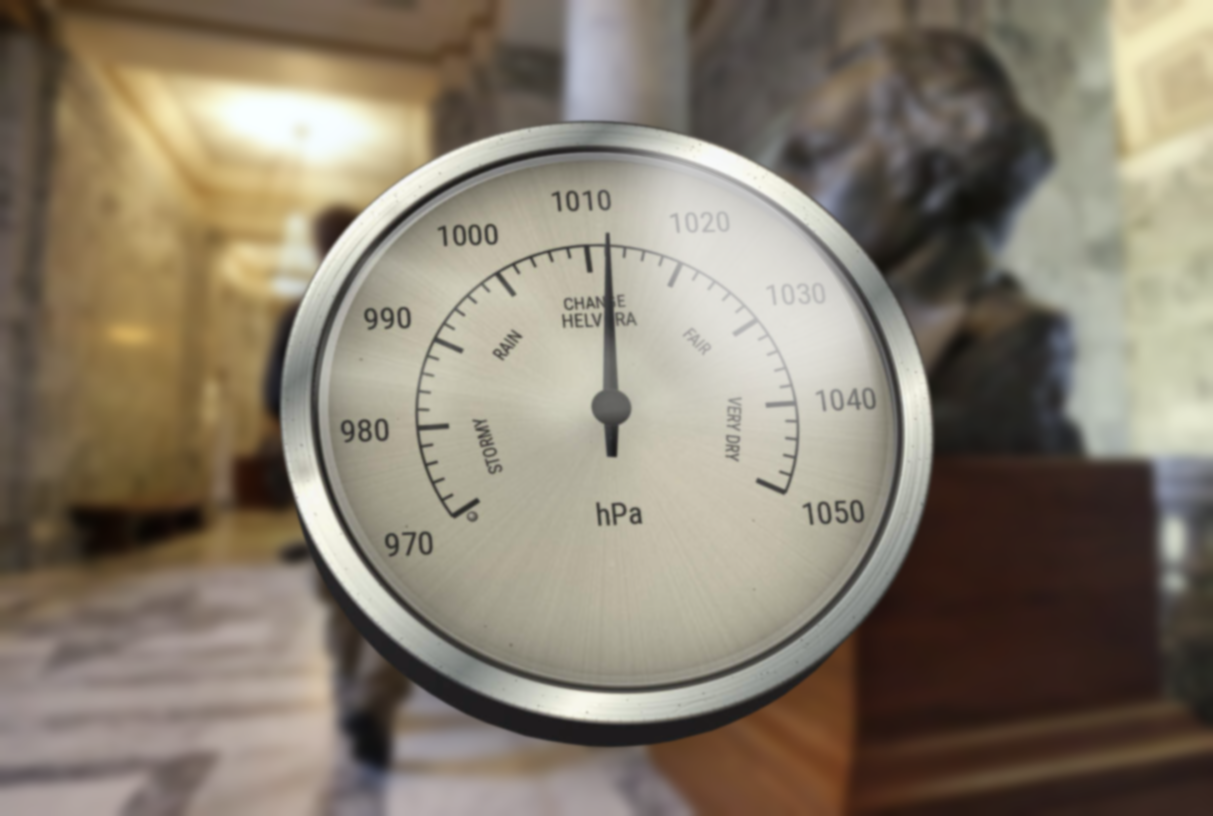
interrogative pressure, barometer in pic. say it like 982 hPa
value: 1012 hPa
